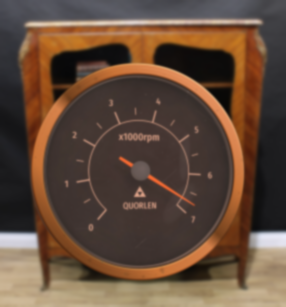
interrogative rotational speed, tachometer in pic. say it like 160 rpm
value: 6750 rpm
